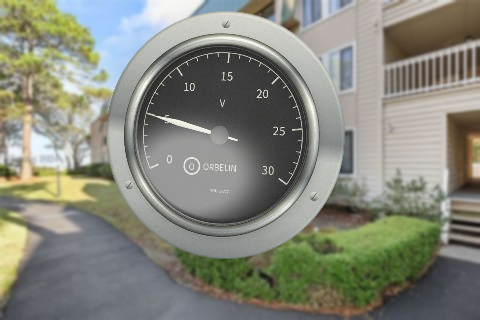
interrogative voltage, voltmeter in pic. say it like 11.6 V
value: 5 V
